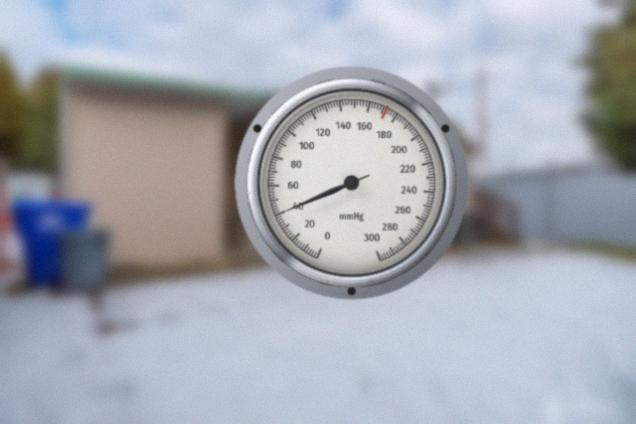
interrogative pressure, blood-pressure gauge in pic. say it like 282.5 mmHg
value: 40 mmHg
